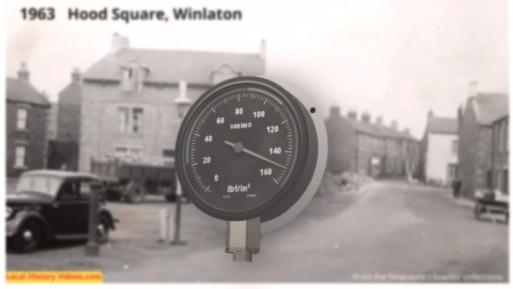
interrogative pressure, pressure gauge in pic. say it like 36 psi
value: 150 psi
